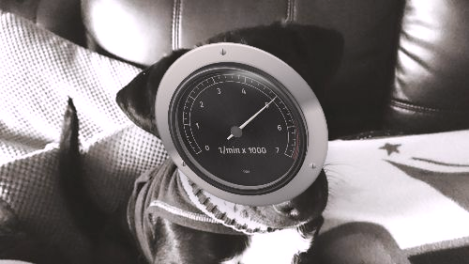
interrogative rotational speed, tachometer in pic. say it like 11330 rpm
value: 5000 rpm
